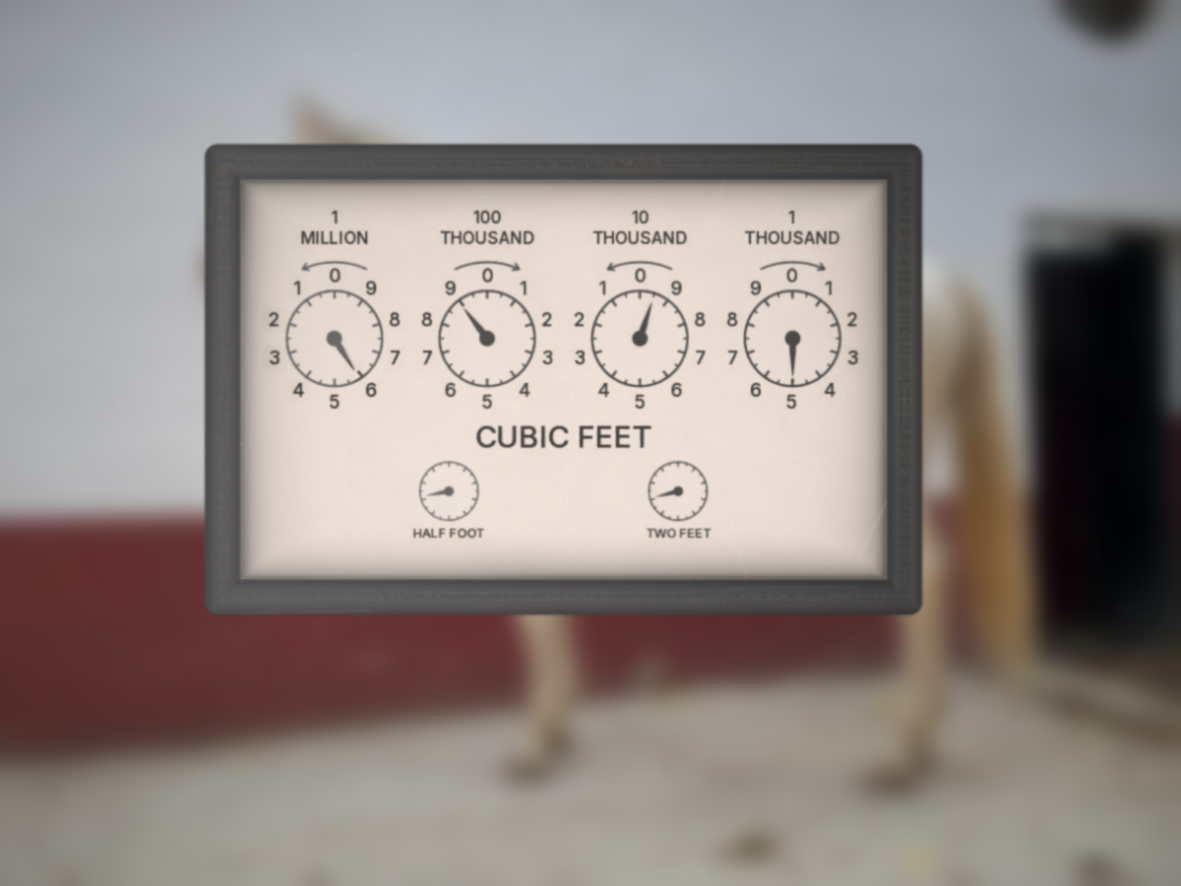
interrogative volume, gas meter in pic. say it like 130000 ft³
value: 589500 ft³
